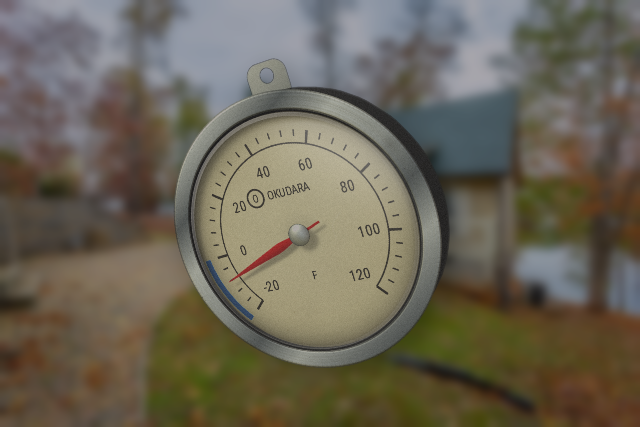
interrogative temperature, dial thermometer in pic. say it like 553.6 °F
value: -8 °F
